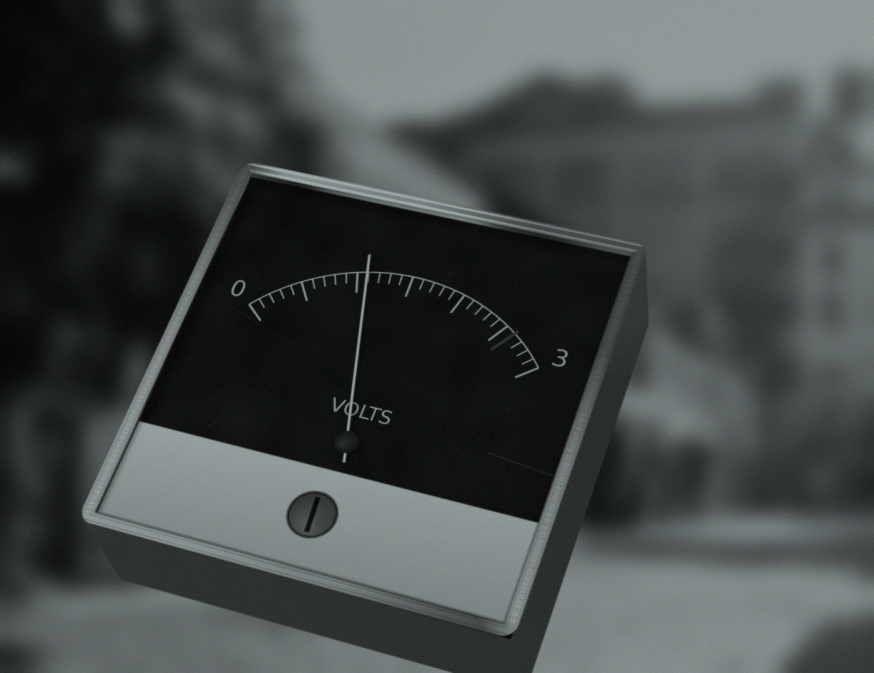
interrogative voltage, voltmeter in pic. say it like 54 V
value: 1.1 V
